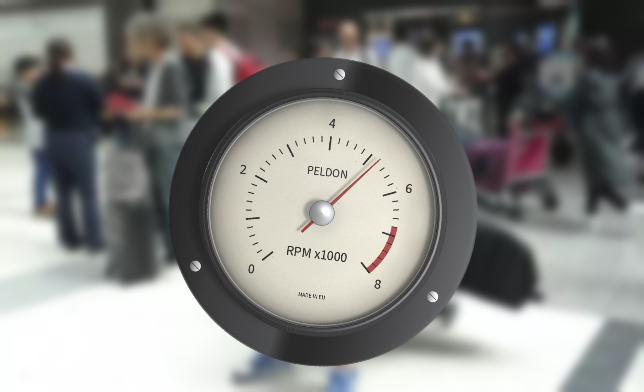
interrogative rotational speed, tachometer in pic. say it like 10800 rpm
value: 5200 rpm
